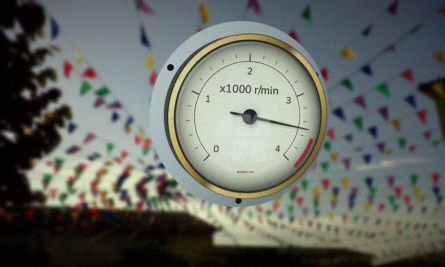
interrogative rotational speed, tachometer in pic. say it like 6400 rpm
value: 3500 rpm
